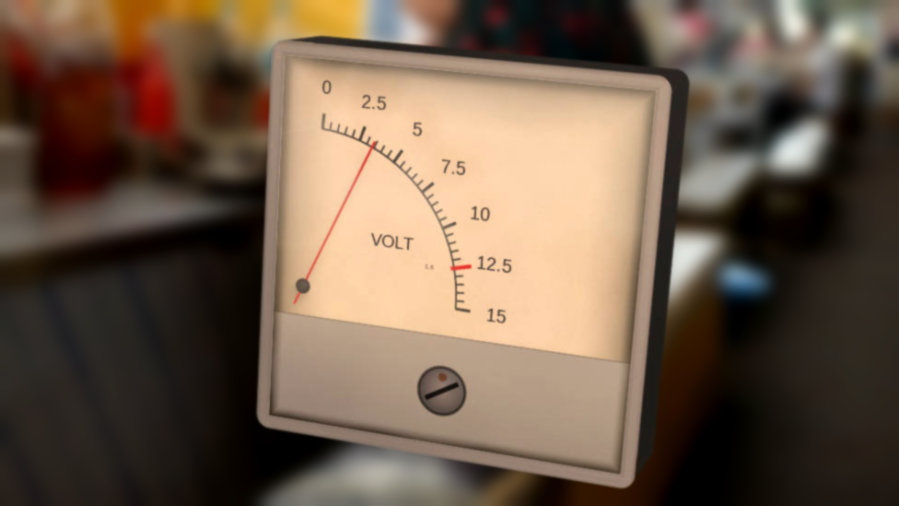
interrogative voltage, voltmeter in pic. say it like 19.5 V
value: 3.5 V
